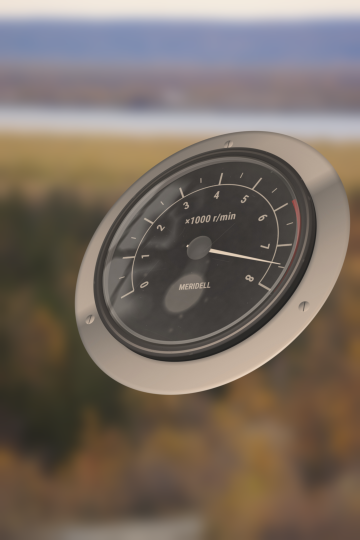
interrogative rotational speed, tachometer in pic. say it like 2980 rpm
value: 7500 rpm
